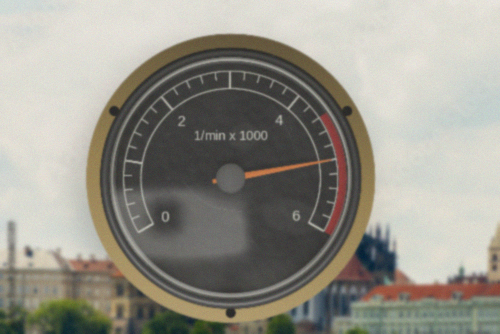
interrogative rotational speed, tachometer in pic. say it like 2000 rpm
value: 5000 rpm
